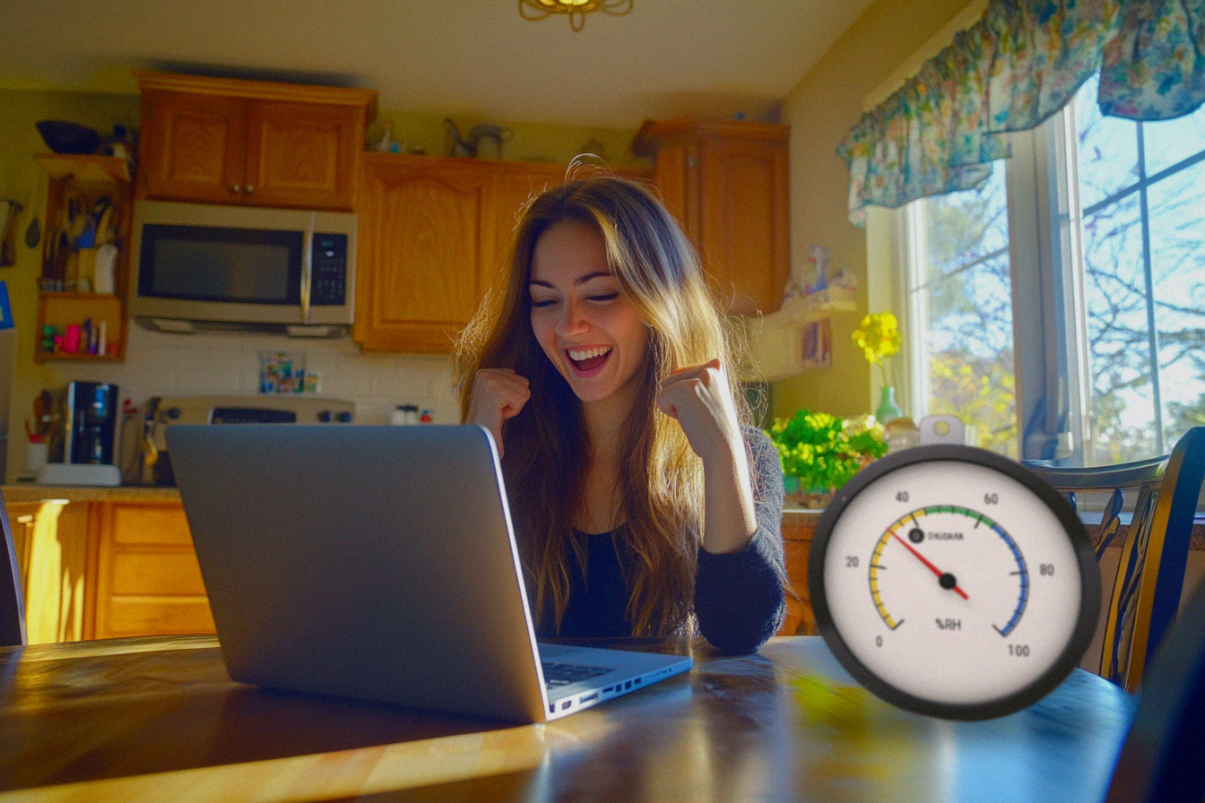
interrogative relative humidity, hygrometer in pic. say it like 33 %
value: 32 %
